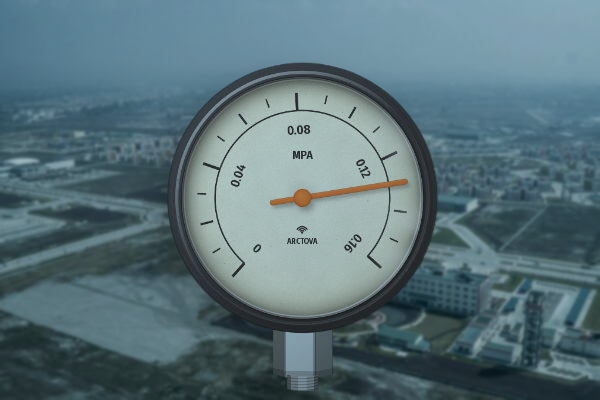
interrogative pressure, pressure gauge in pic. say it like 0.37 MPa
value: 0.13 MPa
